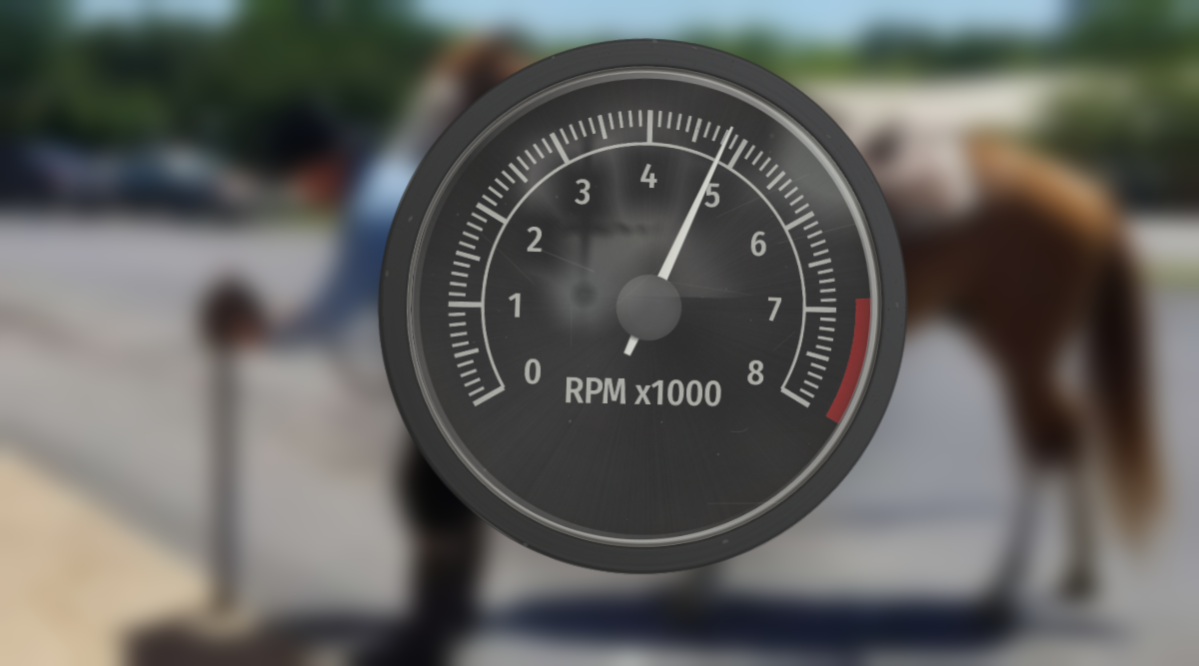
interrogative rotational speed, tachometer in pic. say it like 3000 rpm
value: 4800 rpm
